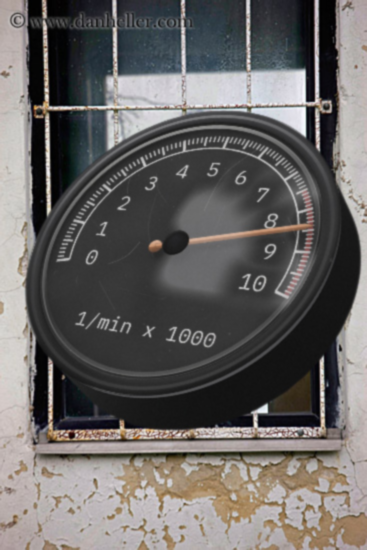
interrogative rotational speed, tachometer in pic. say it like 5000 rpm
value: 8500 rpm
